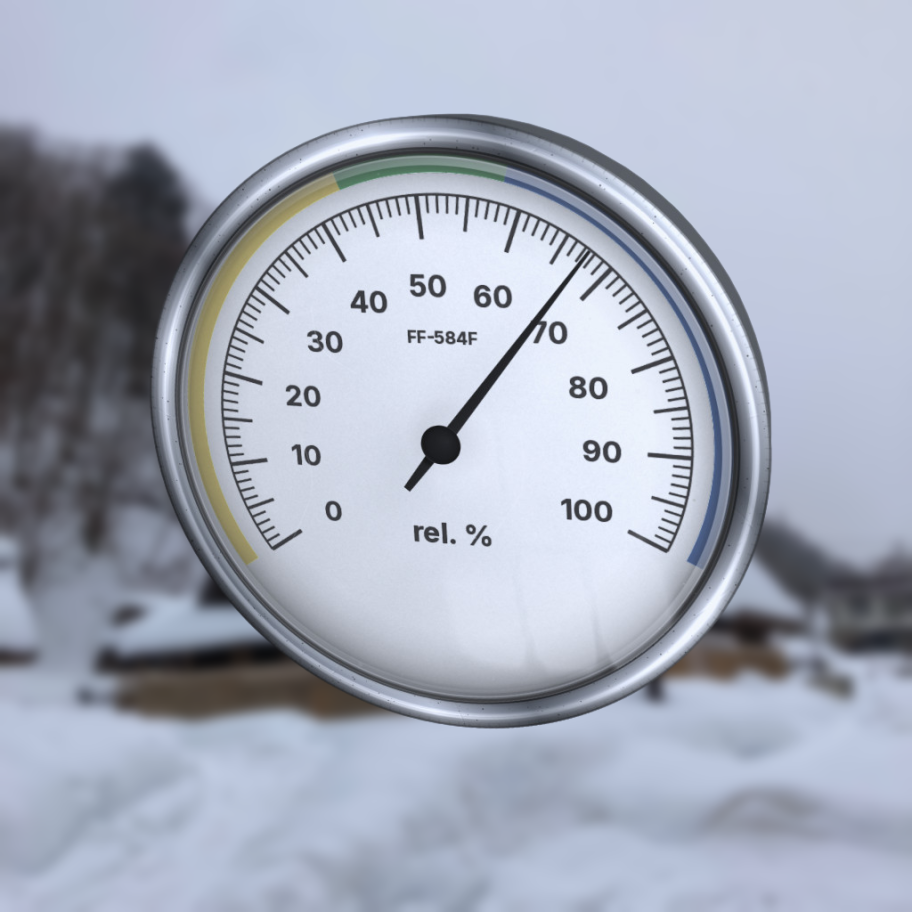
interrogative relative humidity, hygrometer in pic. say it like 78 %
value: 67.5 %
